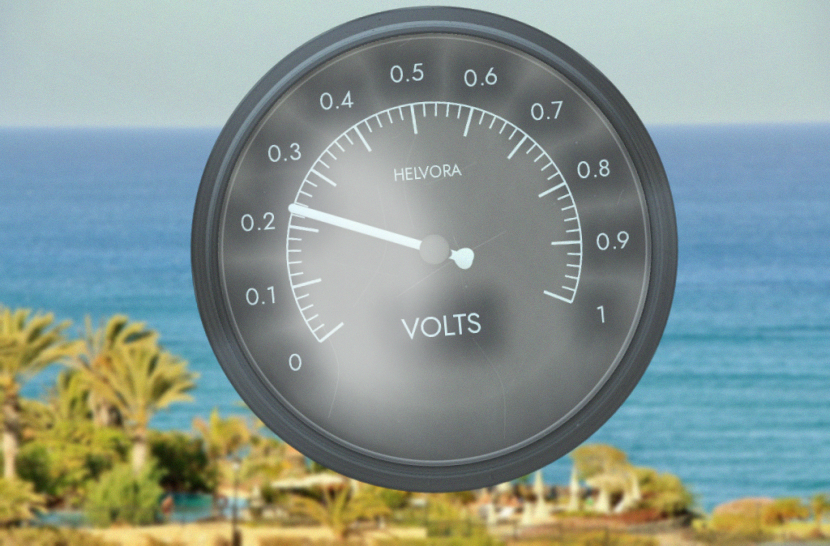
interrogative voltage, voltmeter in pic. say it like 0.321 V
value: 0.23 V
